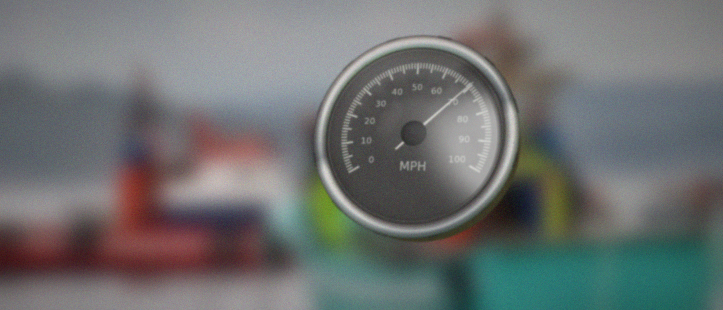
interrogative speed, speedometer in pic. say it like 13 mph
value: 70 mph
